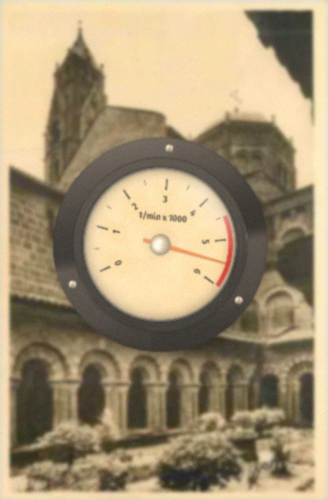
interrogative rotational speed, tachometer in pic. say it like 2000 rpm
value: 5500 rpm
